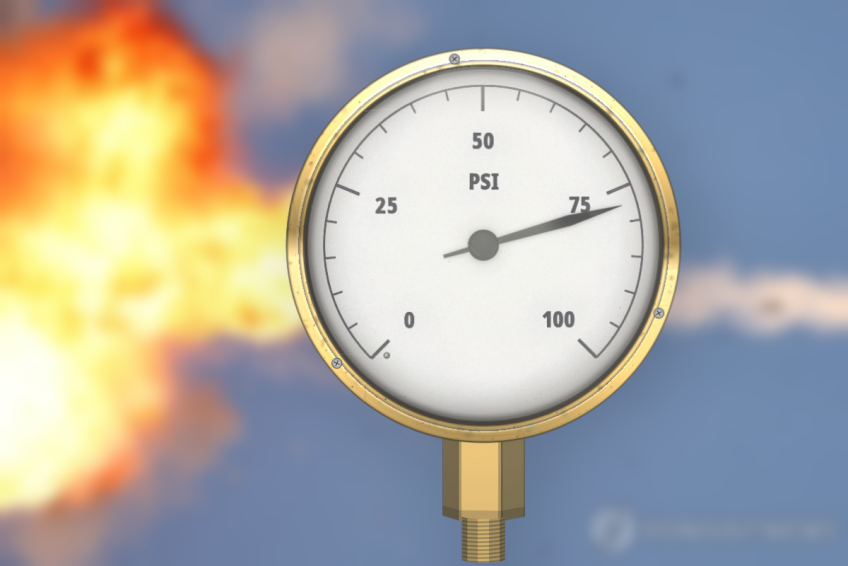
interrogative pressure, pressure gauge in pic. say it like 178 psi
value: 77.5 psi
